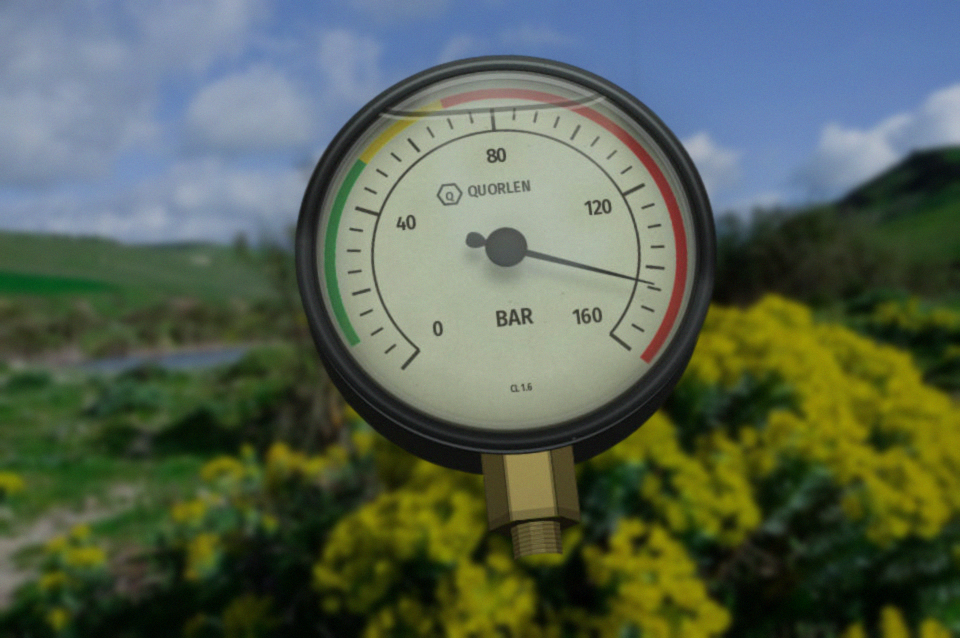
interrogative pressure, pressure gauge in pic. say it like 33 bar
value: 145 bar
